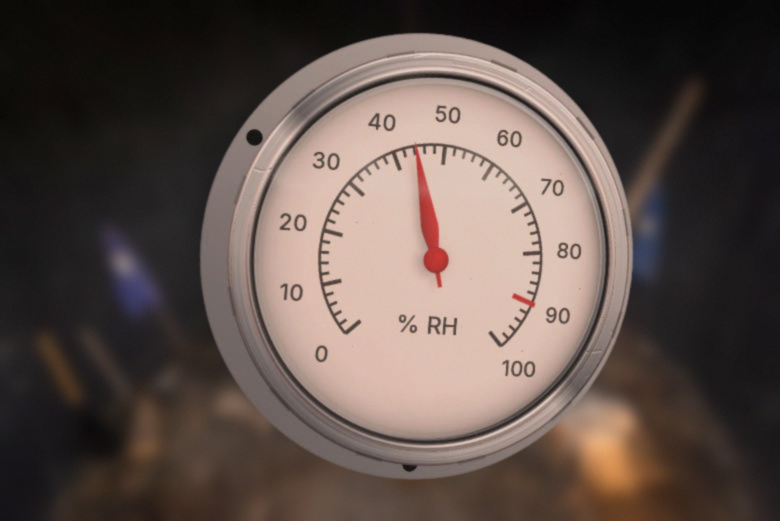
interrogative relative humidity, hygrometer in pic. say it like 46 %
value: 44 %
